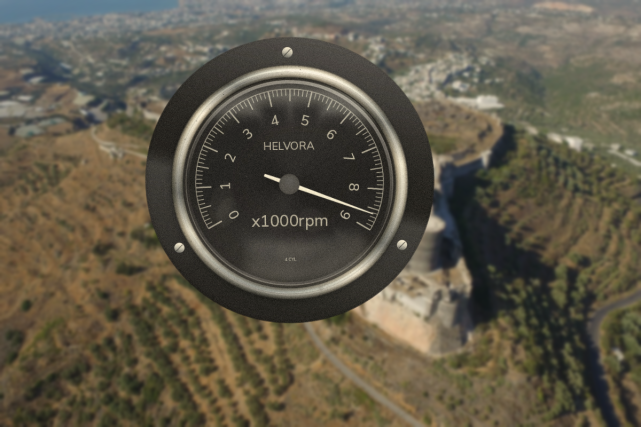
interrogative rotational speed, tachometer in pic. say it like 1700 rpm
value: 8600 rpm
